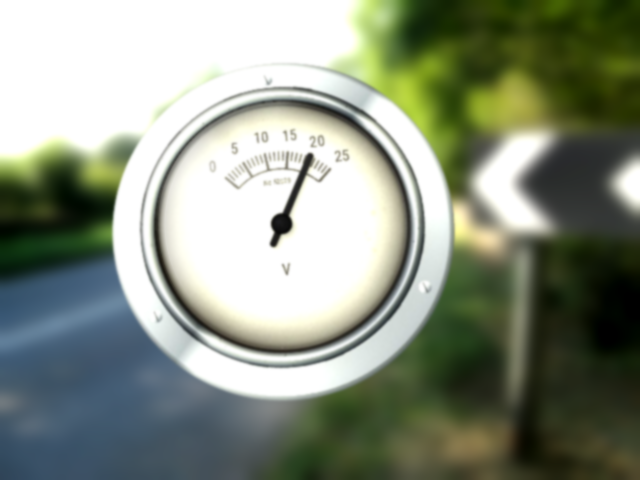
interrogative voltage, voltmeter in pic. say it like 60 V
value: 20 V
